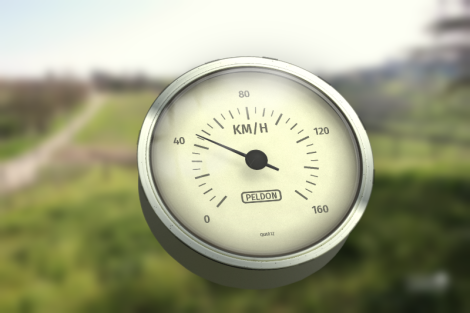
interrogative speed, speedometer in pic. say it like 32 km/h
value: 45 km/h
